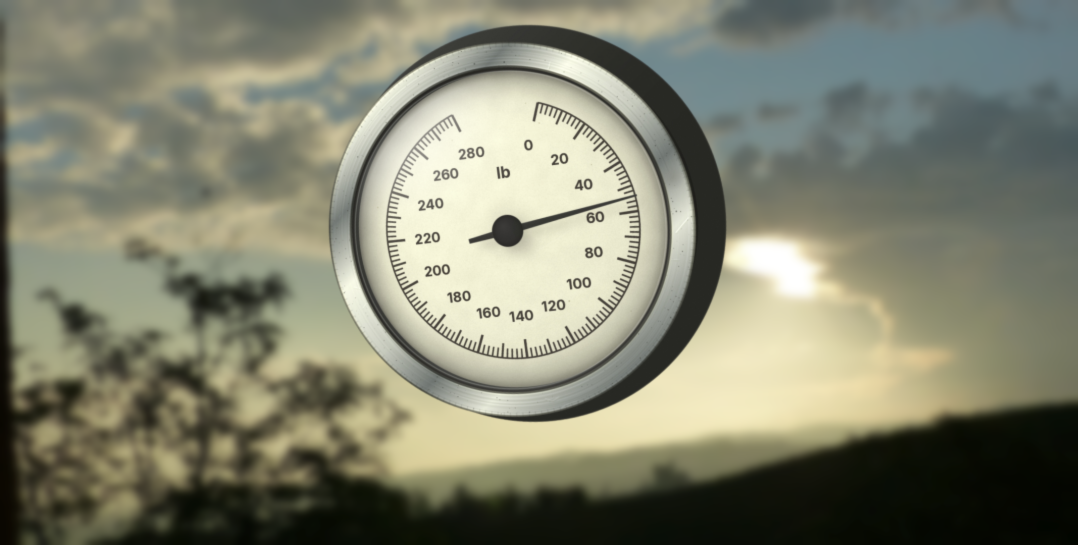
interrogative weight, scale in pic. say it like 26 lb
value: 54 lb
